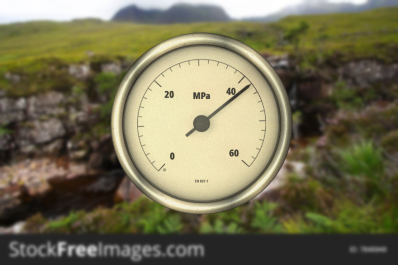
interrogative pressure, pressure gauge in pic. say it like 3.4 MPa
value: 42 MPa
